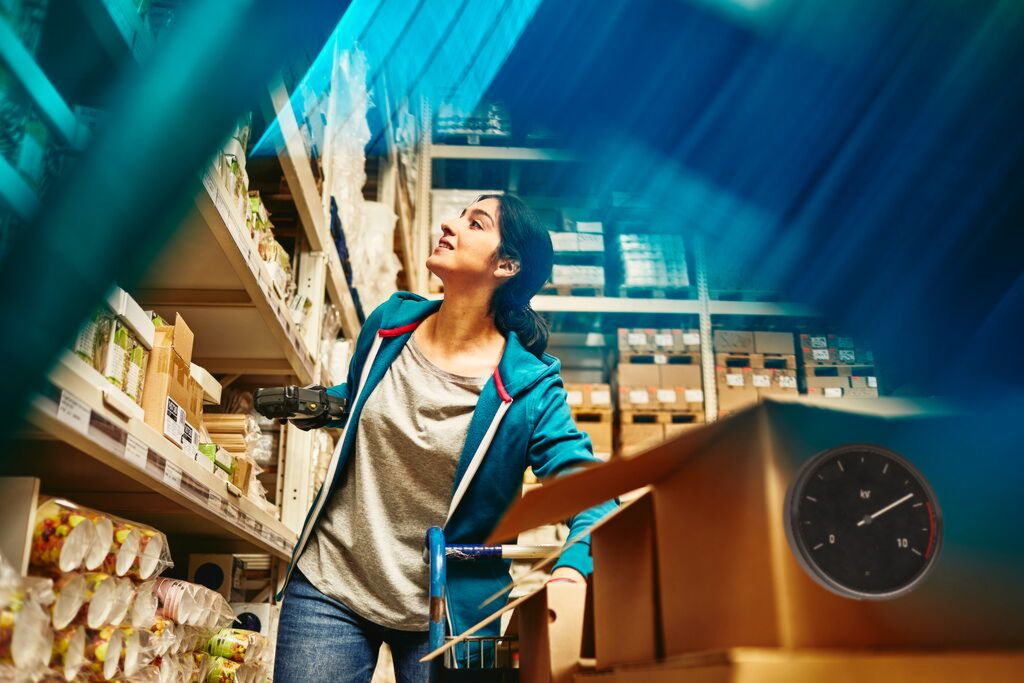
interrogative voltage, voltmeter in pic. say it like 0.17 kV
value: 7.5 kV
